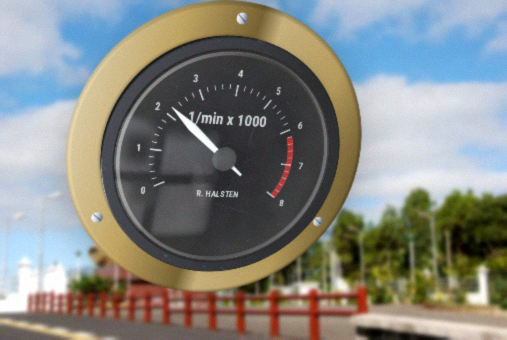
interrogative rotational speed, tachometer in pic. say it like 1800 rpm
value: 2200 rpm
